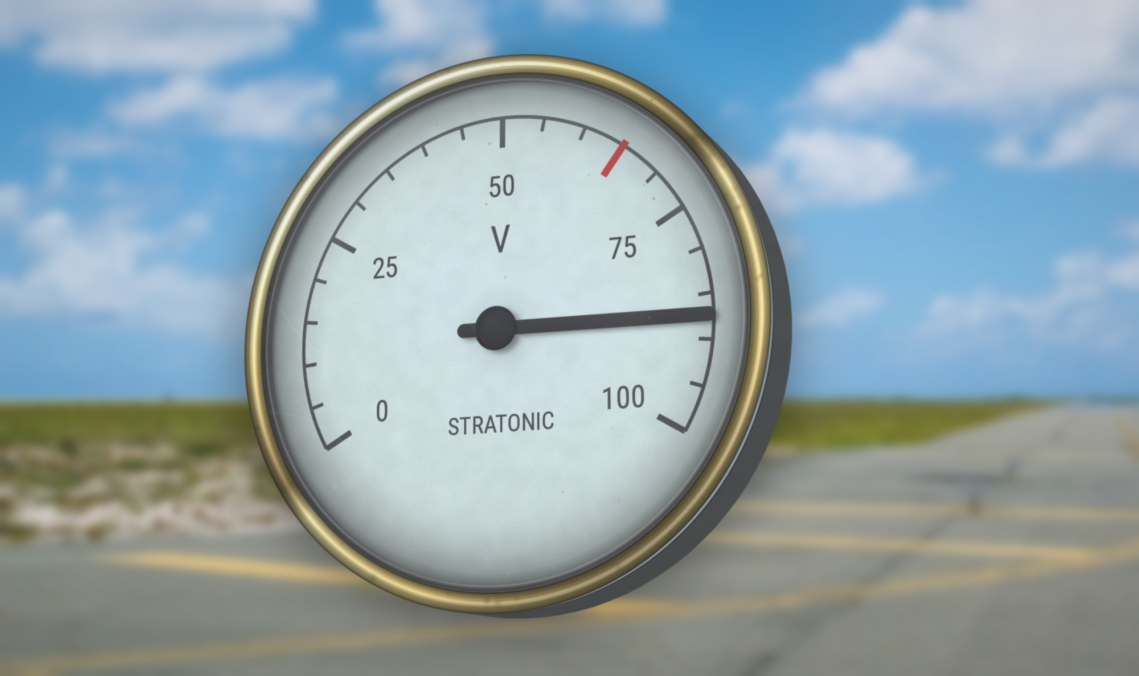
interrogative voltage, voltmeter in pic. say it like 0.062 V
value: 87.5 V
